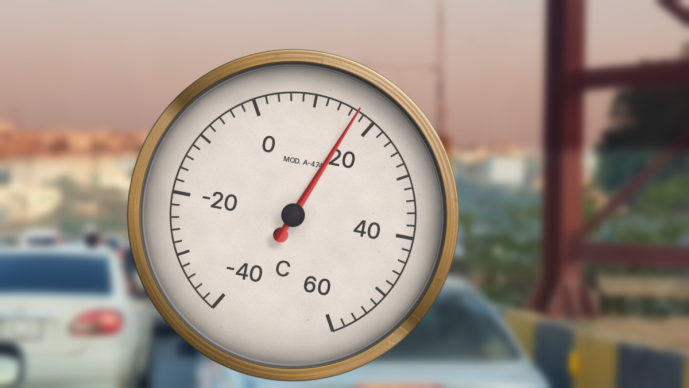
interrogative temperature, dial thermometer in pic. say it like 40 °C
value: 17 °C
